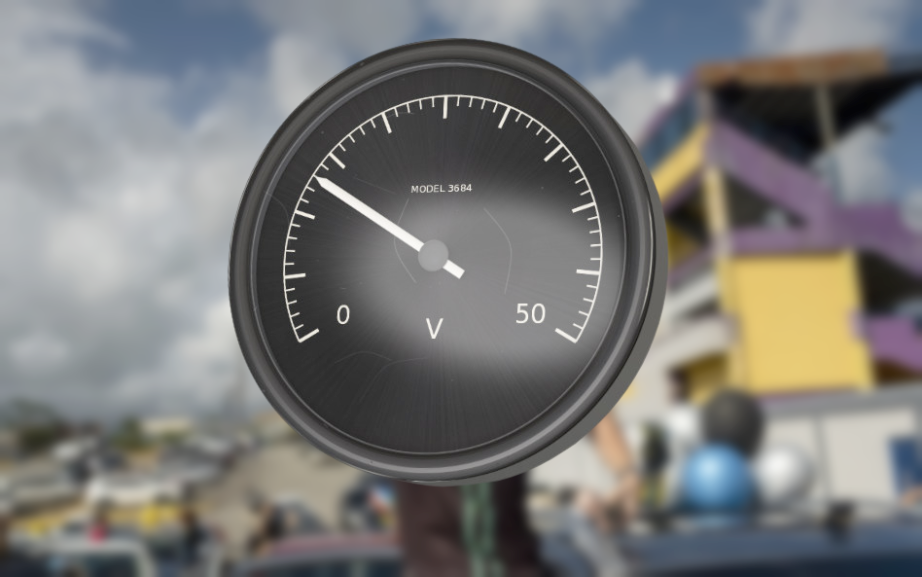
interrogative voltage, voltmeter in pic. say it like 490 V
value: 13 V
